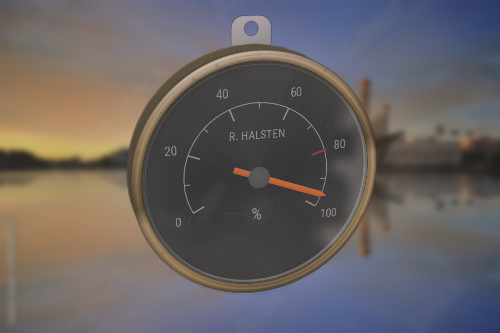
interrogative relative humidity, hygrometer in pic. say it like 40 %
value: 95 %
